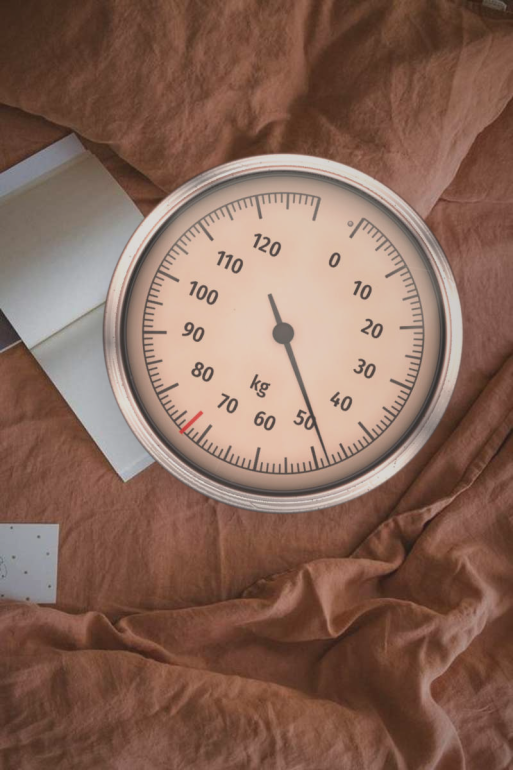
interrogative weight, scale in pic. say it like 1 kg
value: 48 kg
